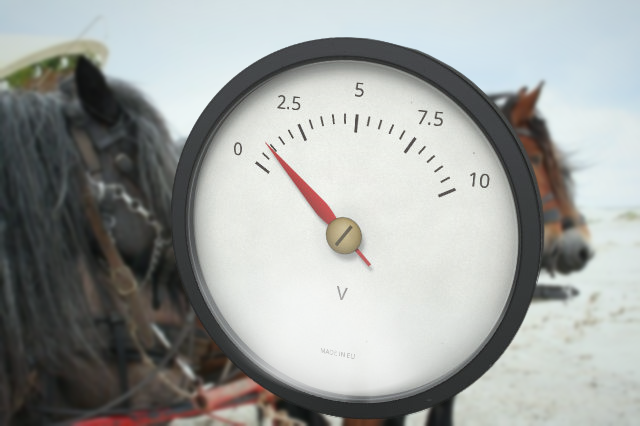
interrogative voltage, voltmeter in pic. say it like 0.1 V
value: 1 V
